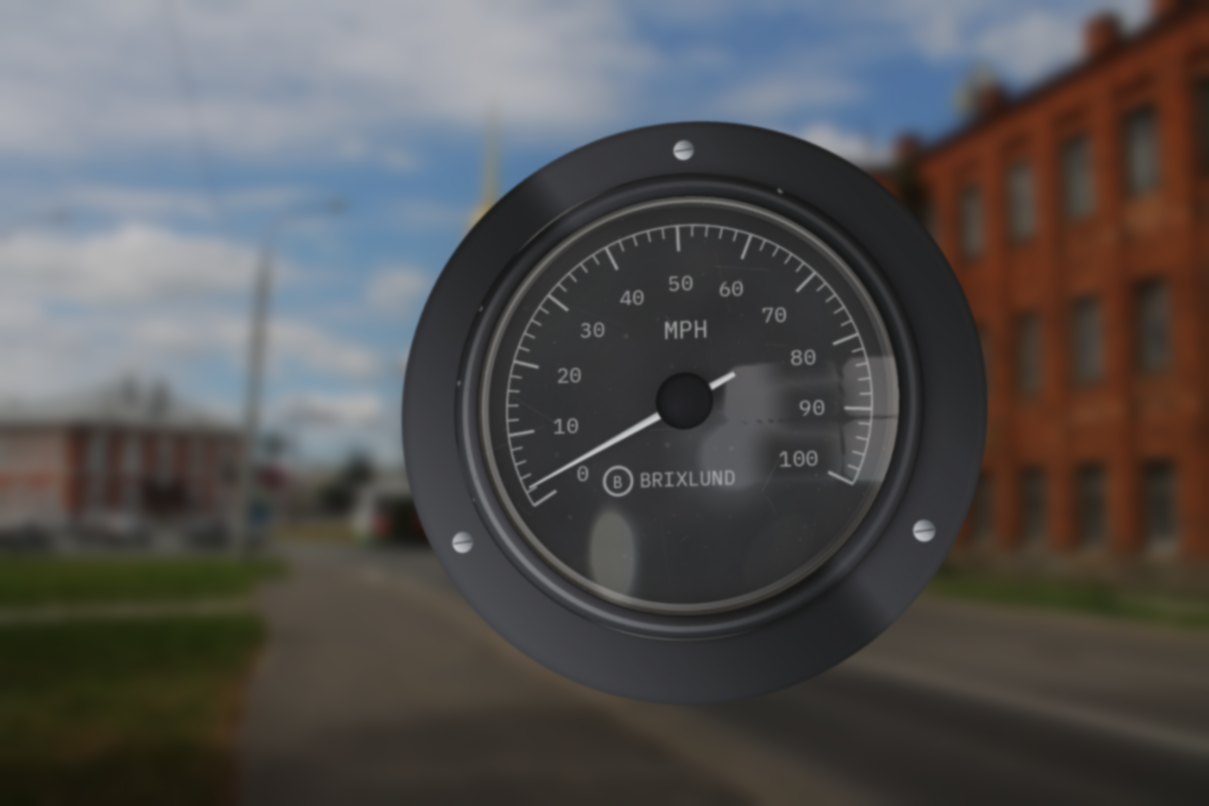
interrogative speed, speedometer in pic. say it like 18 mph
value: 2 mph
